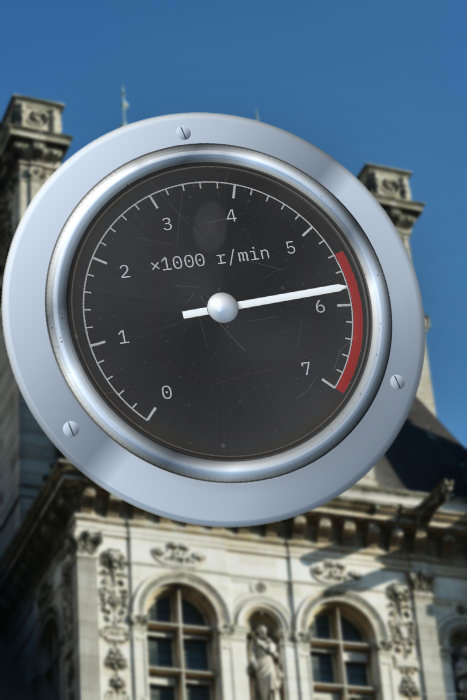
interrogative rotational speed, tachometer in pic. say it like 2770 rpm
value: 5800 rpm
